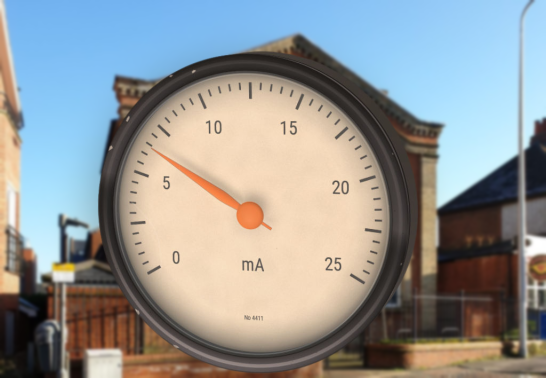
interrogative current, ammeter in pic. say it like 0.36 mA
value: 6.5 mA
